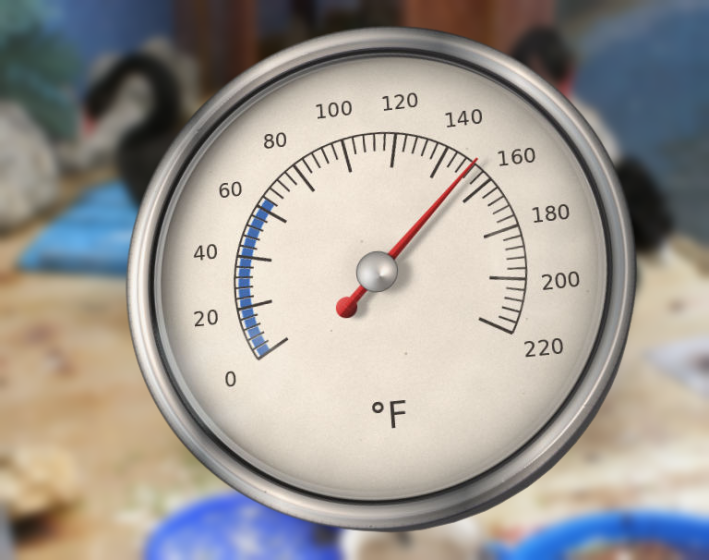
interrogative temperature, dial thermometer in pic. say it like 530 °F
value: 152 °F
